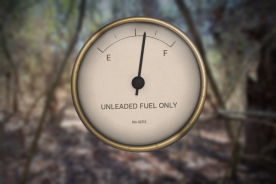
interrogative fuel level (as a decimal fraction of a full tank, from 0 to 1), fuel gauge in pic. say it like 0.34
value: 0.625
